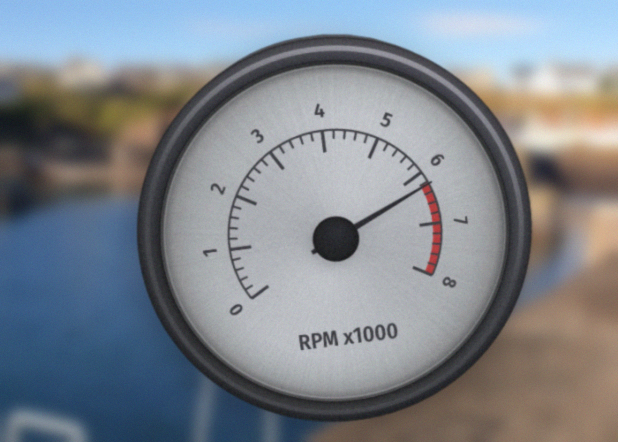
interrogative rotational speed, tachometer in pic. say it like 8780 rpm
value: 6200 rpm
